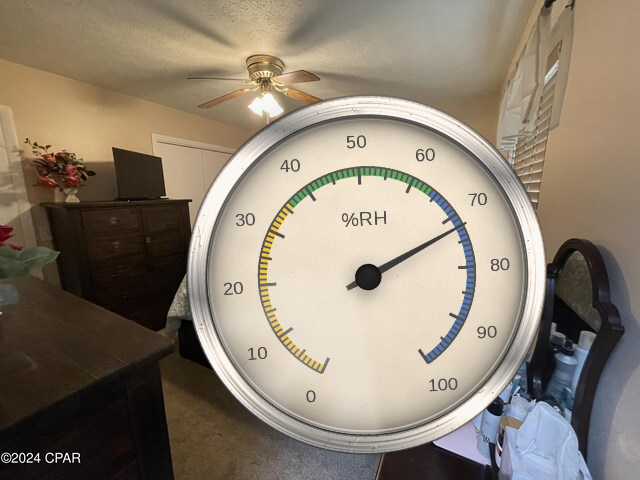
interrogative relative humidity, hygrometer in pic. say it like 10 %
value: 72 %
